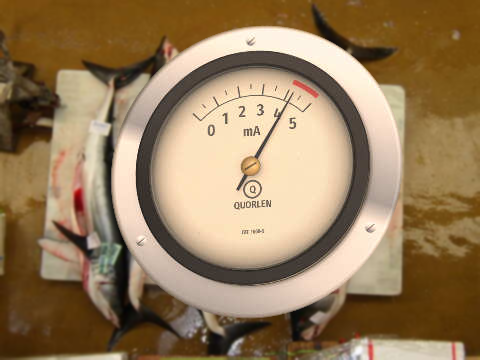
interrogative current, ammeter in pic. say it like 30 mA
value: 4.25 mA
